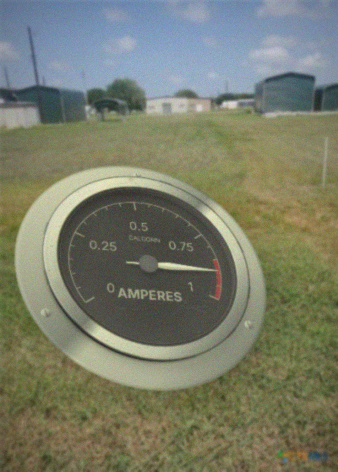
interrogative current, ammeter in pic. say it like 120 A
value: 0.9 A
